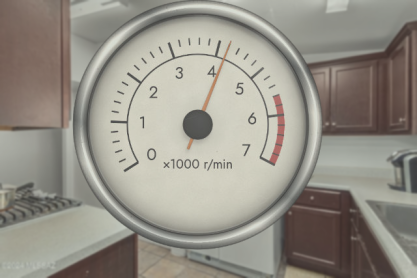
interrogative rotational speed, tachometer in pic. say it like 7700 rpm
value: 4200 rpm
